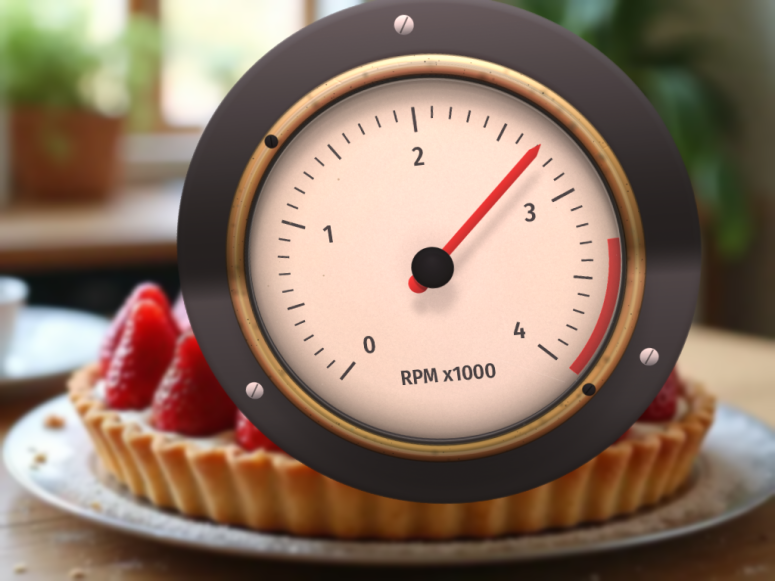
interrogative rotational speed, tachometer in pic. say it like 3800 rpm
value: 2700 rpm
